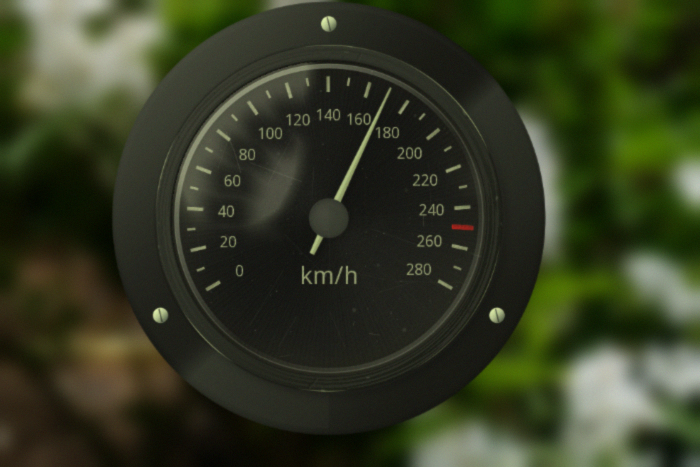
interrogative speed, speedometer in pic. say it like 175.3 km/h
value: 170 km/h
